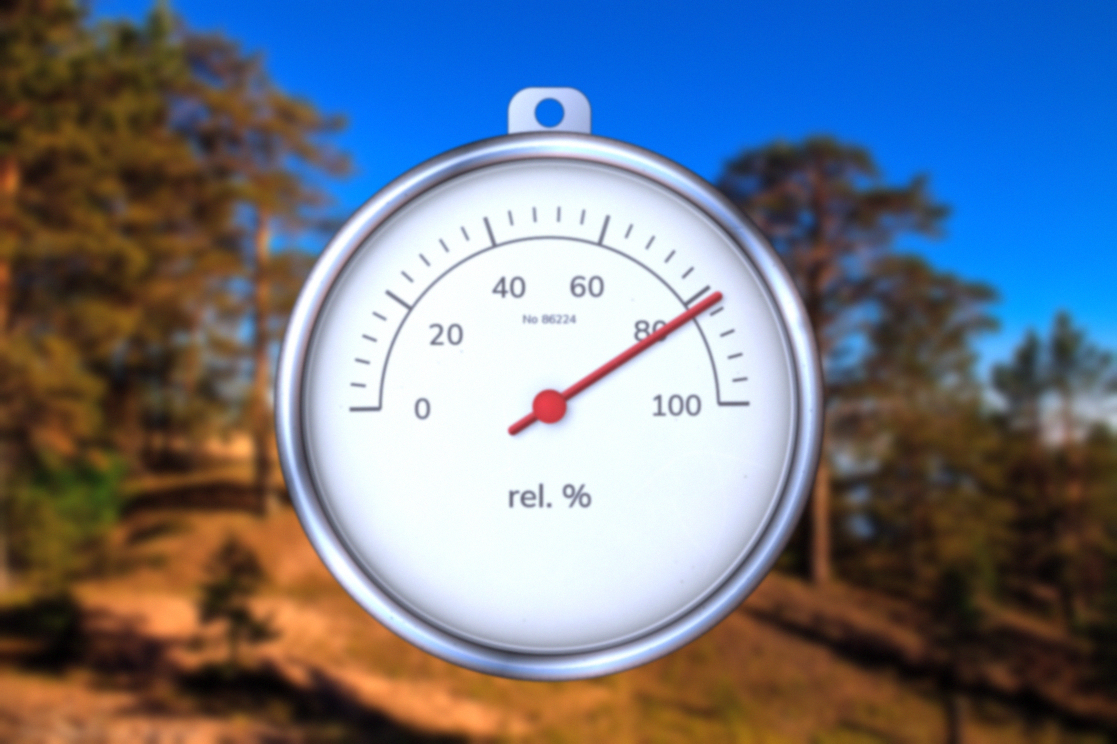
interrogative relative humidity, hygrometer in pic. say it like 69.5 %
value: 82 %
